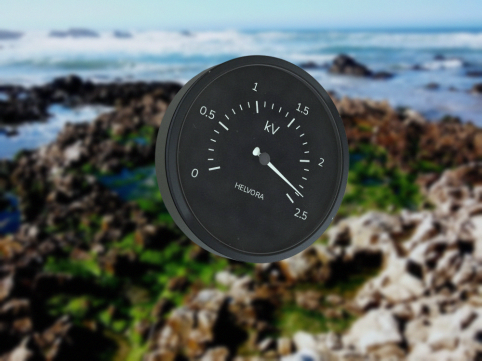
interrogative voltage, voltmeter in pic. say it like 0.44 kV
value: 2.4 kV
